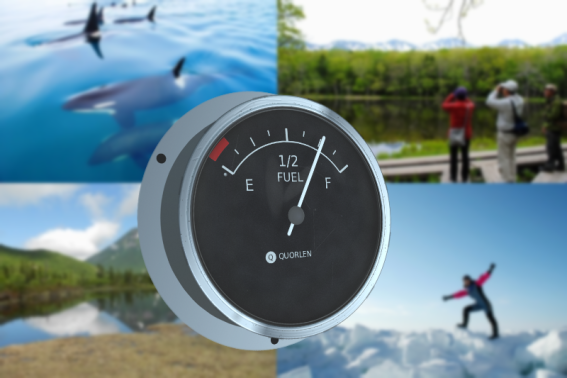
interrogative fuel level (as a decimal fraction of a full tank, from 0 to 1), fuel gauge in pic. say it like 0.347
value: 0.75
